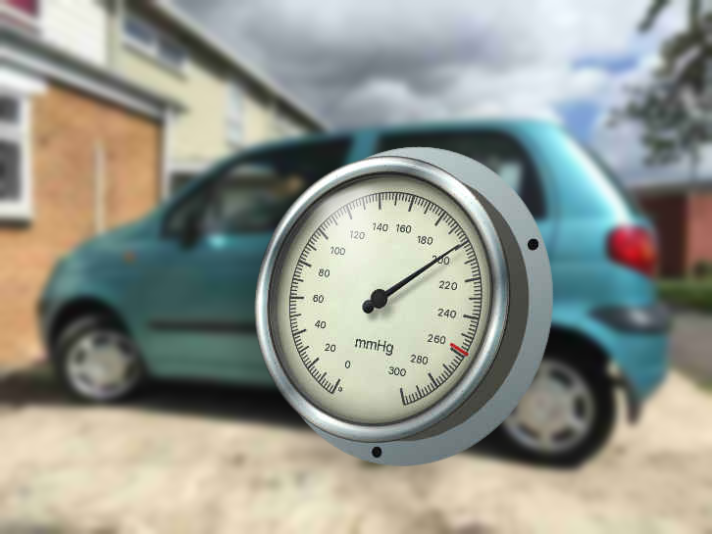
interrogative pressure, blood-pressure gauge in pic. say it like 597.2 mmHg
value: 200 mmHg
